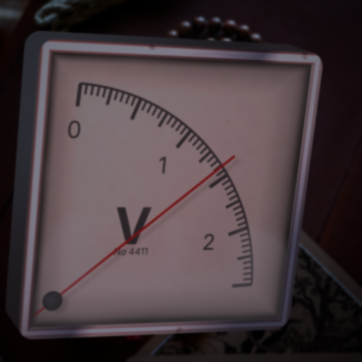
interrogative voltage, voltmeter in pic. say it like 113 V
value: 1.4 V
